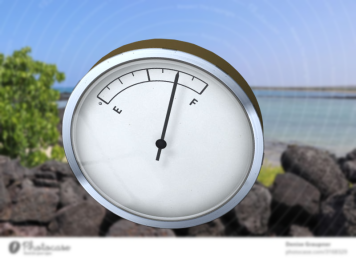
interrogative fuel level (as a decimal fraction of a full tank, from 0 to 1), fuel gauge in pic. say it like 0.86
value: 0.75
